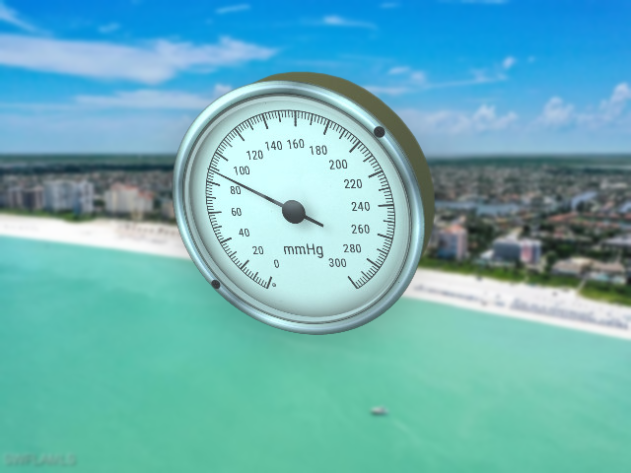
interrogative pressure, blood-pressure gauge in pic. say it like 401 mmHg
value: 90 mmHg
